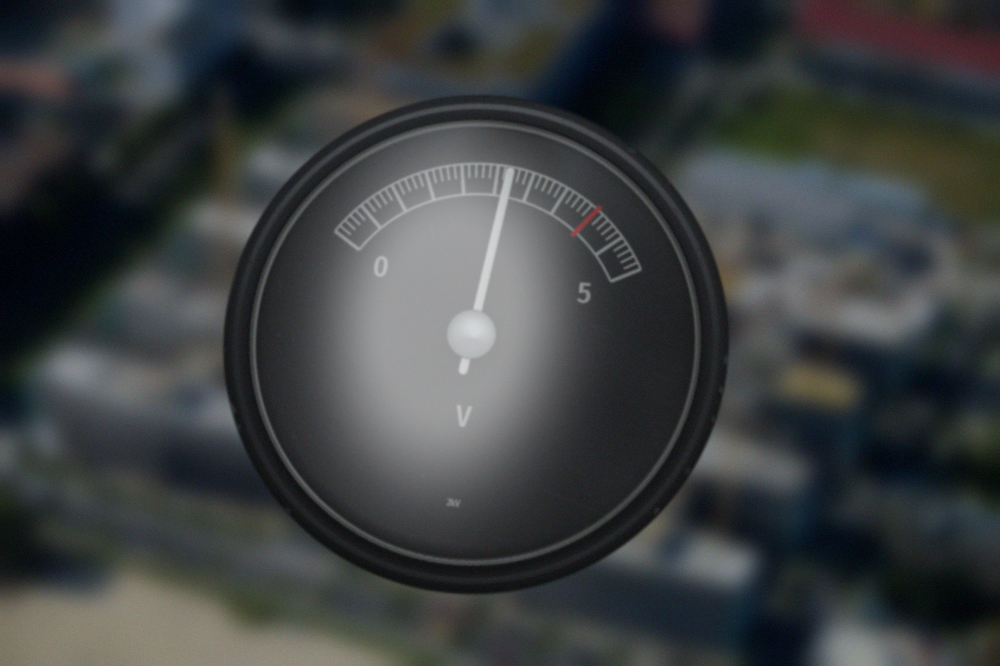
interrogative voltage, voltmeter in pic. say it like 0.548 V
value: 2.7 V
